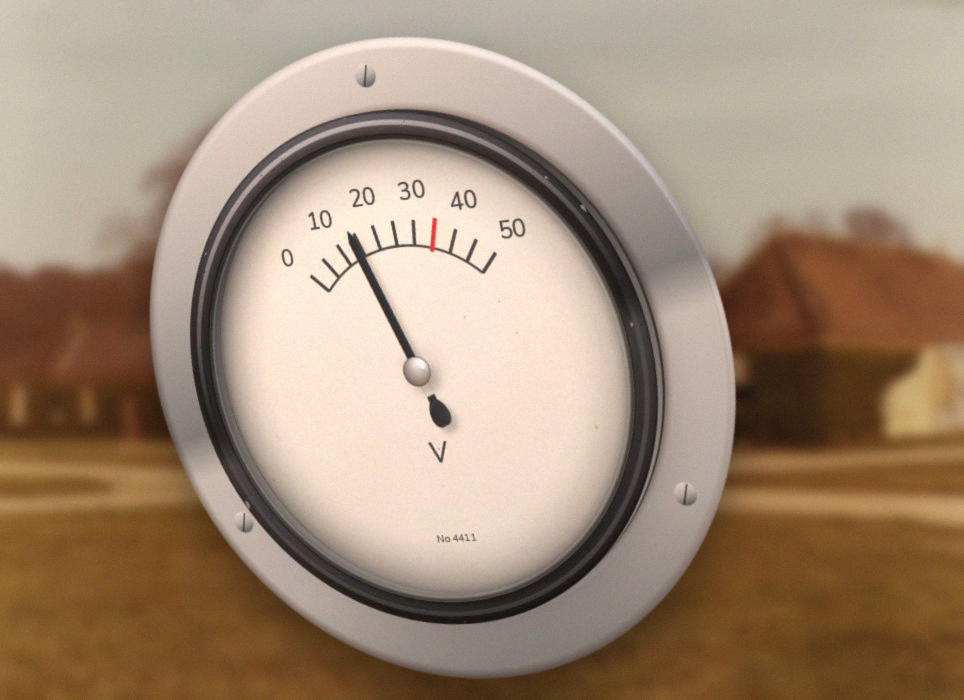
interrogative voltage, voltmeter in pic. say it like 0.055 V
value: 15 V
